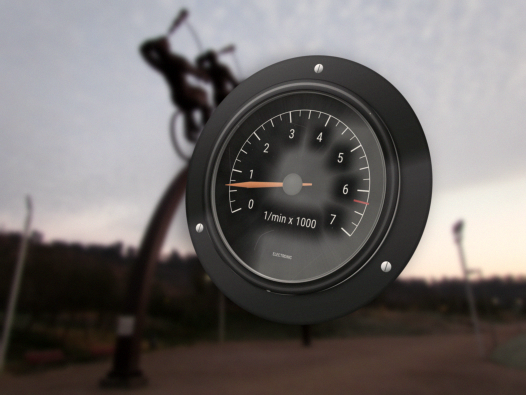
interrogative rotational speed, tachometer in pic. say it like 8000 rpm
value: 625 rpm
